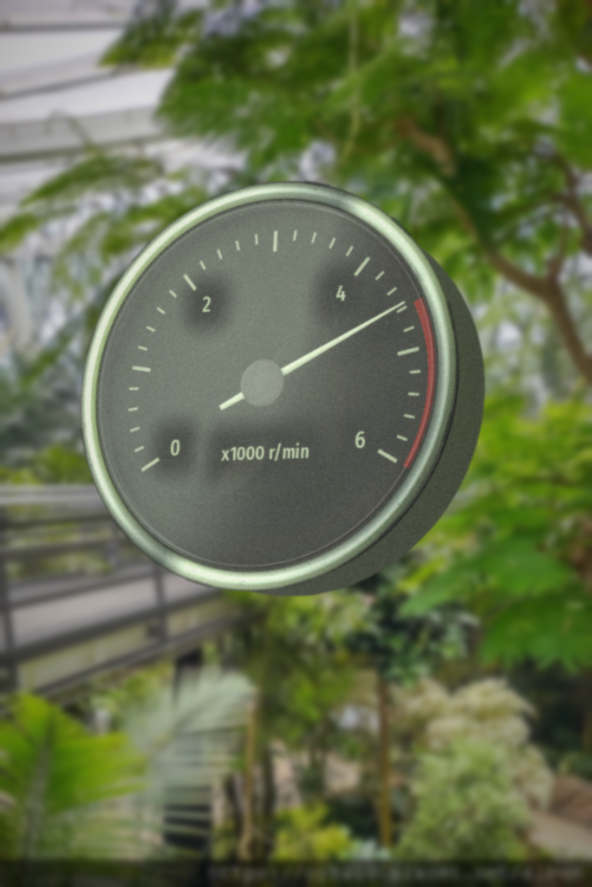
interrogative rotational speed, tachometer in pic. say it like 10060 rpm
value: 4600 rpm
